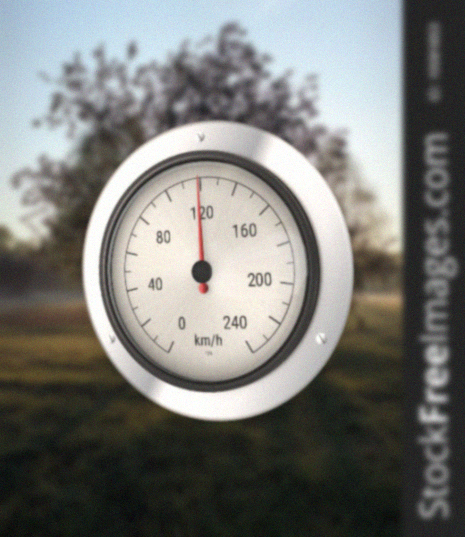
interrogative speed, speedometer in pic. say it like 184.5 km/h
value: 120 km/h
